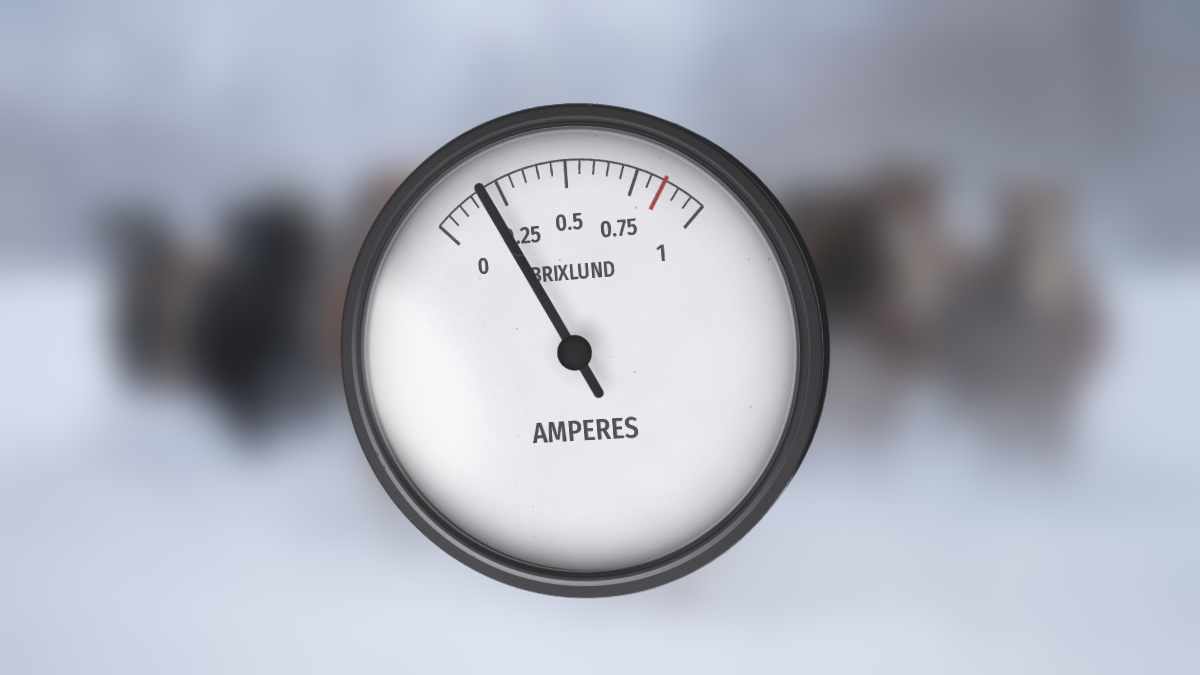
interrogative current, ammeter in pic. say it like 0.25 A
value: 0.2 A
